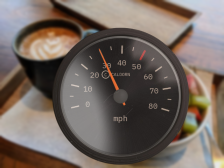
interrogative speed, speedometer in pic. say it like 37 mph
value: 30 mph
